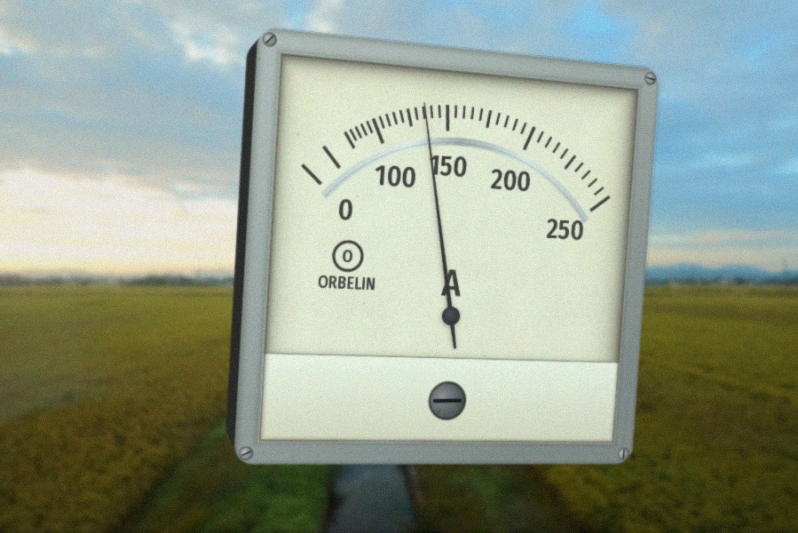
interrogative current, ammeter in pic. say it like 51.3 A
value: 135 A
